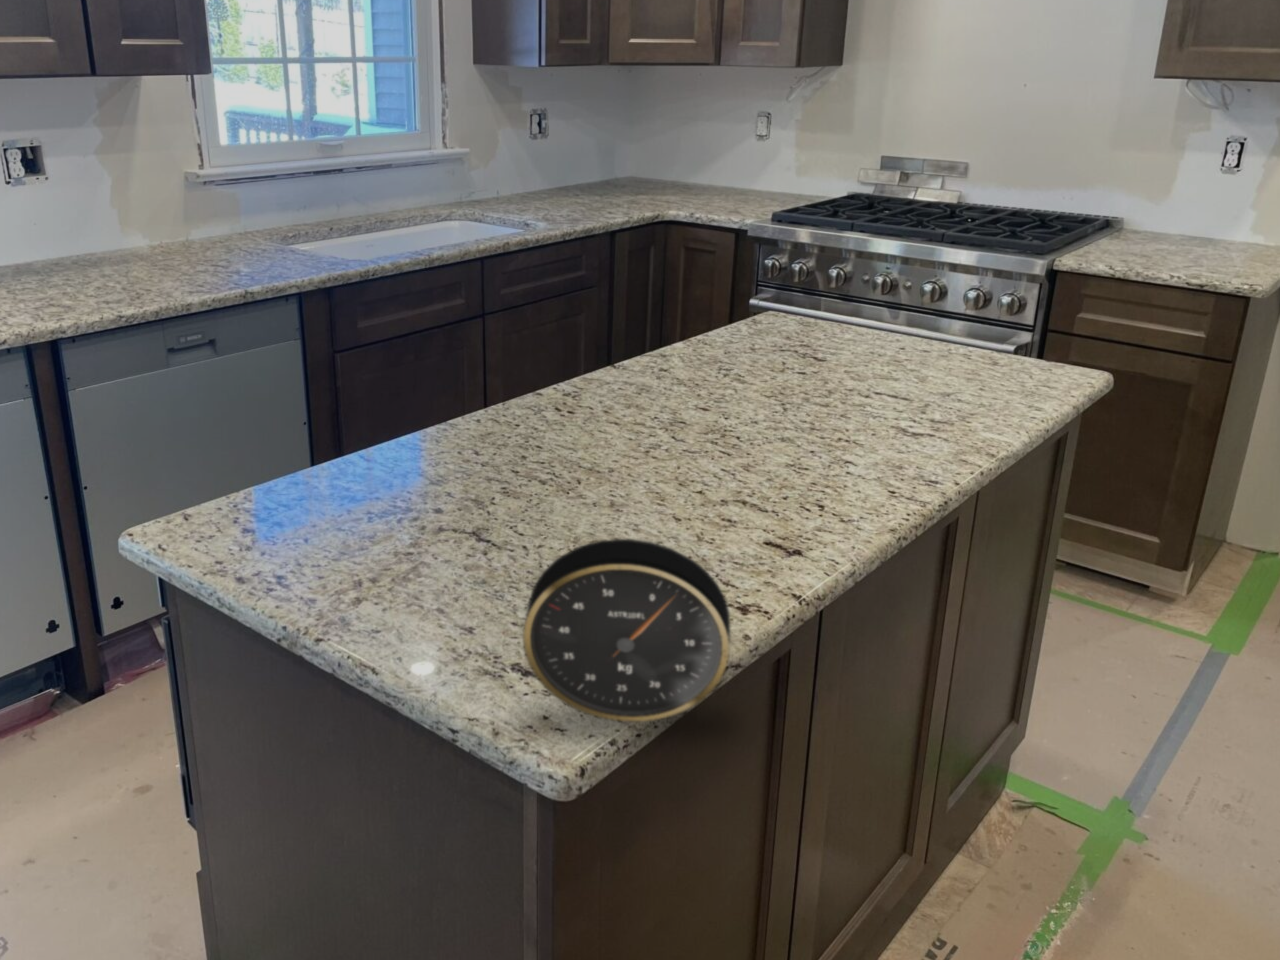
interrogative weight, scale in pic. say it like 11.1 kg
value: 2 kg
